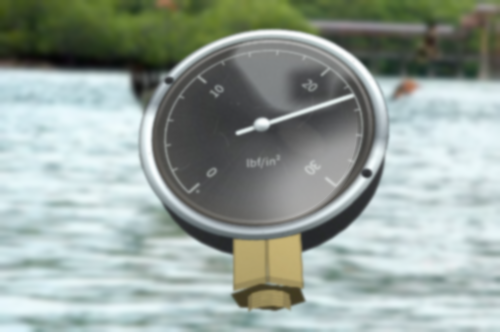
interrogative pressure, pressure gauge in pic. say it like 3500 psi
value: 23 psi
